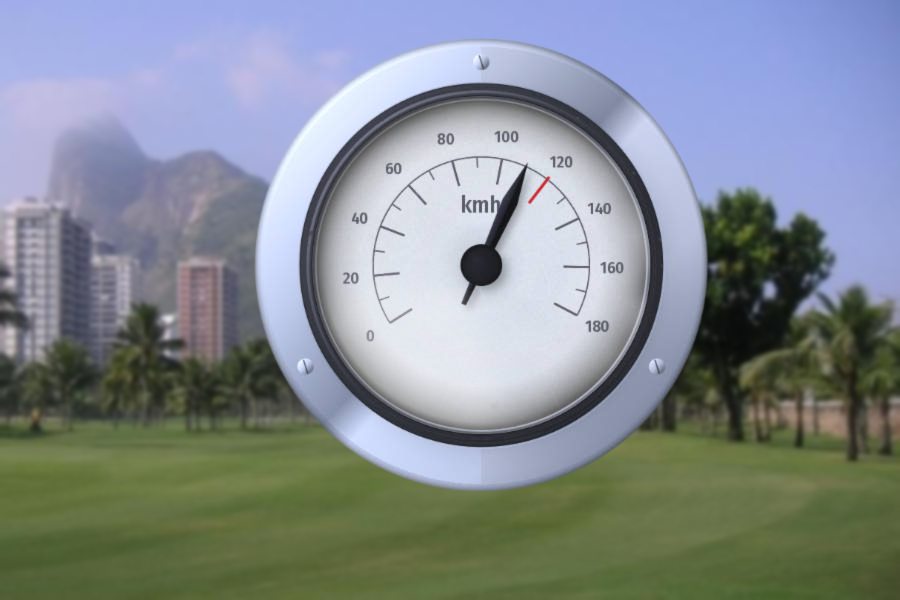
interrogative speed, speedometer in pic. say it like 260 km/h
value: 110 km/h
